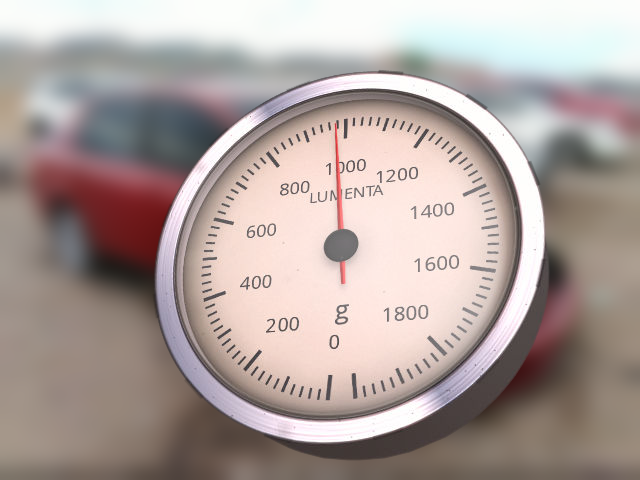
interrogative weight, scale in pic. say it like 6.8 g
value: 980 g
